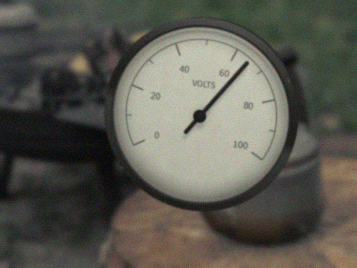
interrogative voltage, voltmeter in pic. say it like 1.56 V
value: 65 V
